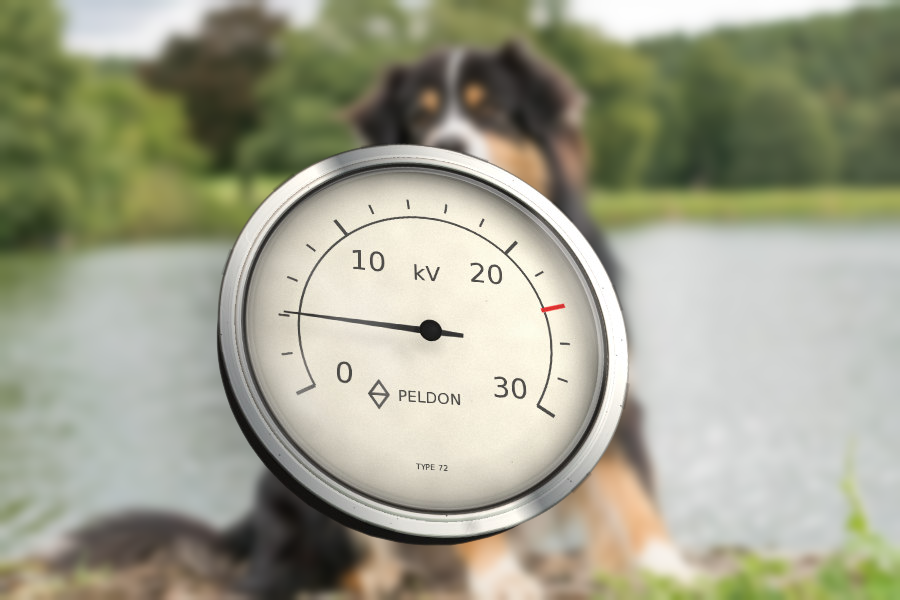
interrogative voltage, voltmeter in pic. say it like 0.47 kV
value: 4 kV
